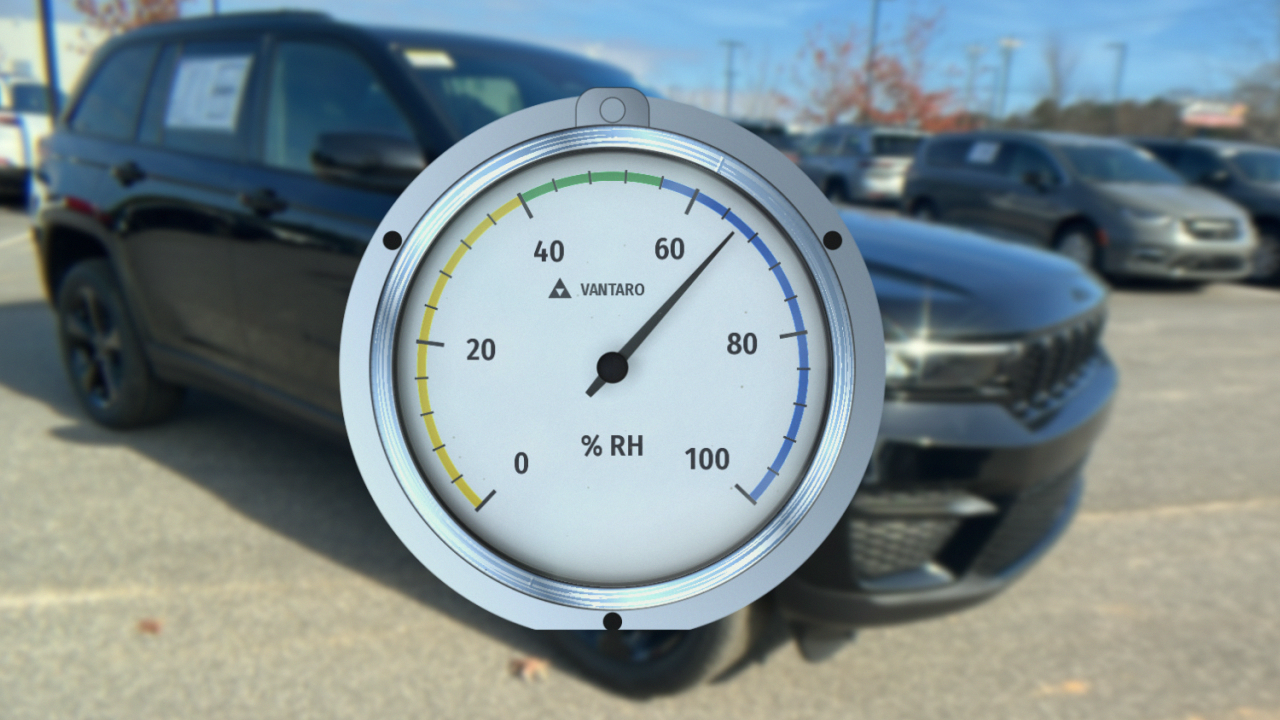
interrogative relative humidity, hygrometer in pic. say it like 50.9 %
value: 66 %
